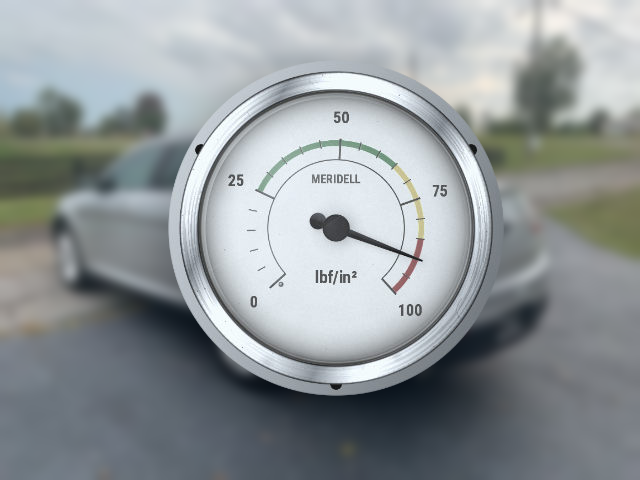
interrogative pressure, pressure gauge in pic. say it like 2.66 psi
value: 90 psi
